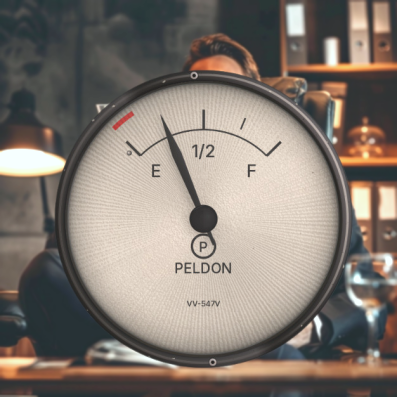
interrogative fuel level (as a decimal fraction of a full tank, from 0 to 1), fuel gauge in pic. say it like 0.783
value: 0.25
